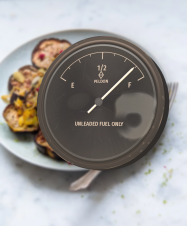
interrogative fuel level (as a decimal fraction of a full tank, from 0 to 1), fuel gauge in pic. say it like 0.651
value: 0.875
